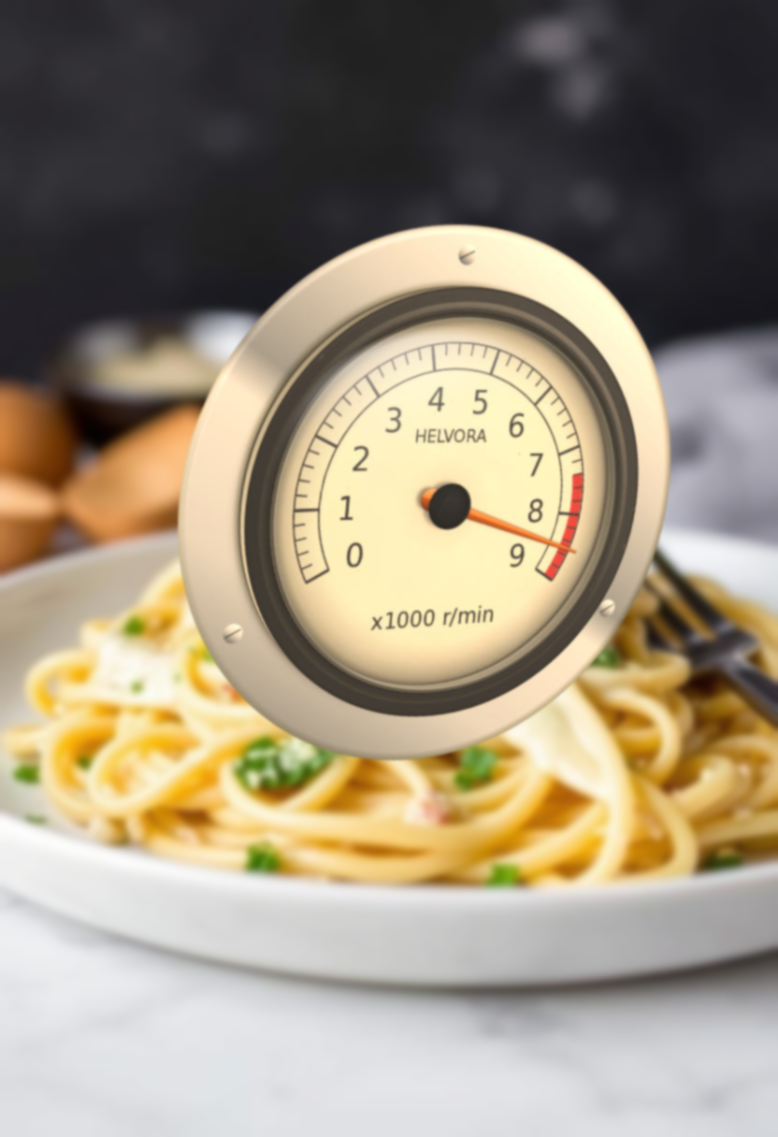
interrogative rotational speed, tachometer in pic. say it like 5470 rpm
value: 8500 rpm
